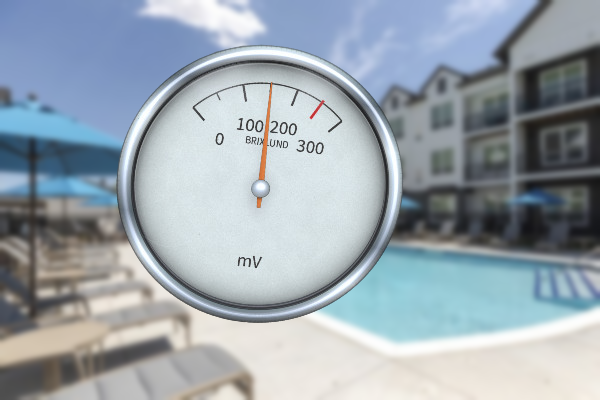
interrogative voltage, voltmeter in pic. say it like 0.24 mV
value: 150 mV
